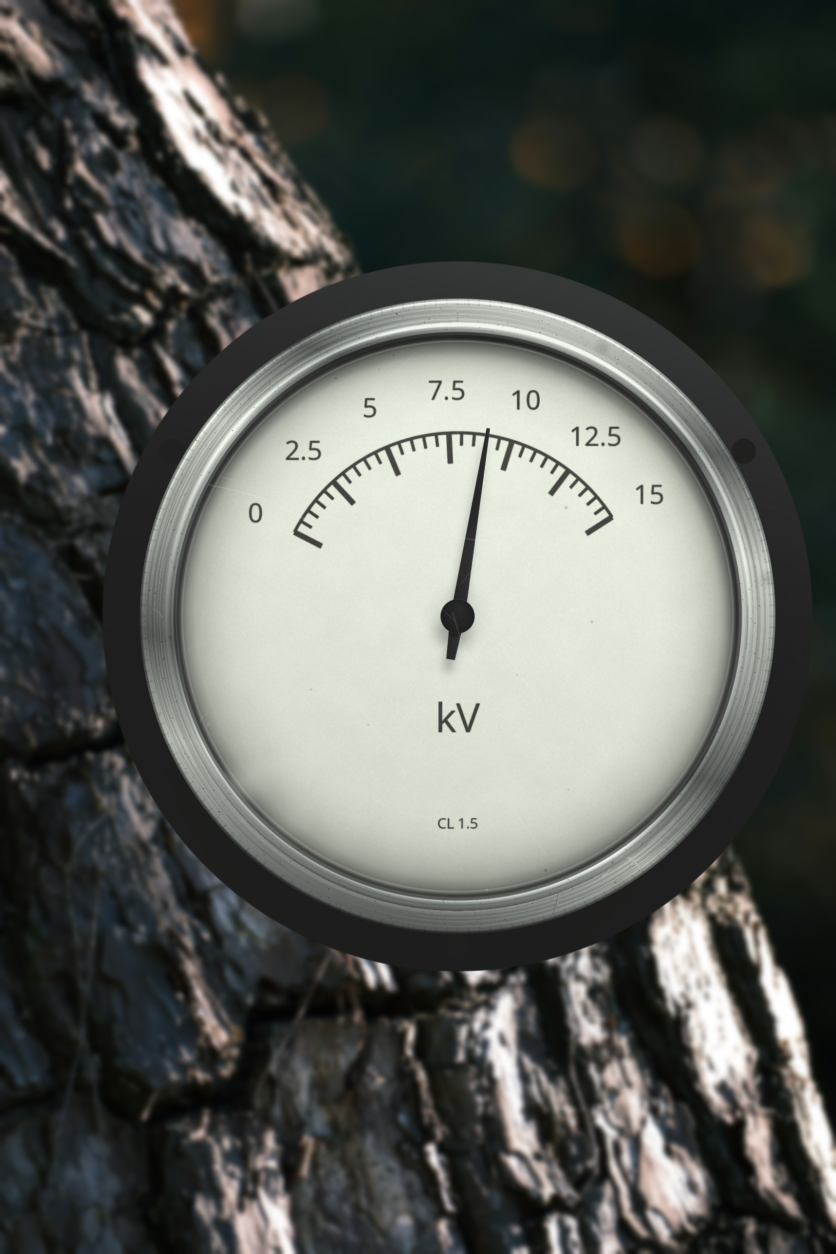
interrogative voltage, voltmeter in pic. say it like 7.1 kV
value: 9 kV
